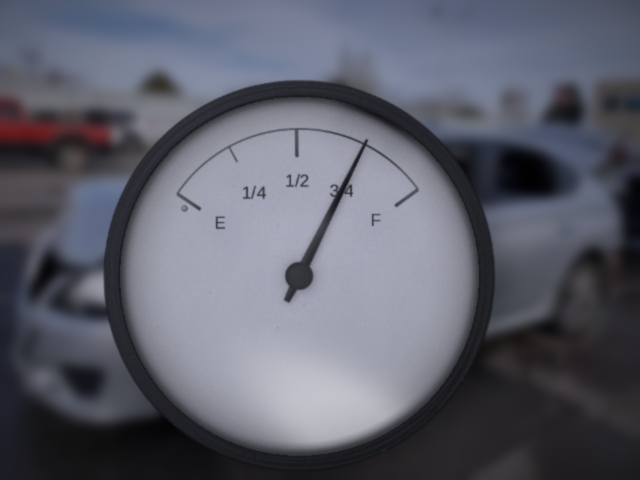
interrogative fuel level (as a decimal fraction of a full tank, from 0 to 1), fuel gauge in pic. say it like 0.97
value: 0.75
